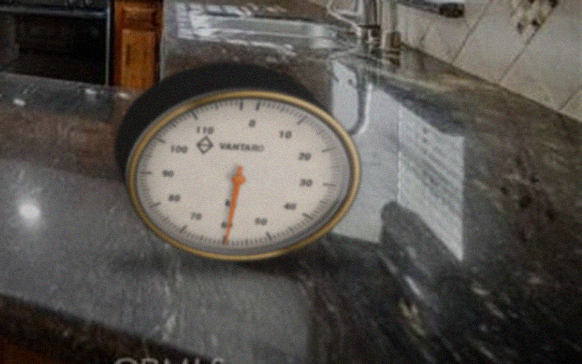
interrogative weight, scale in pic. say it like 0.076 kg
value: 60 kg
